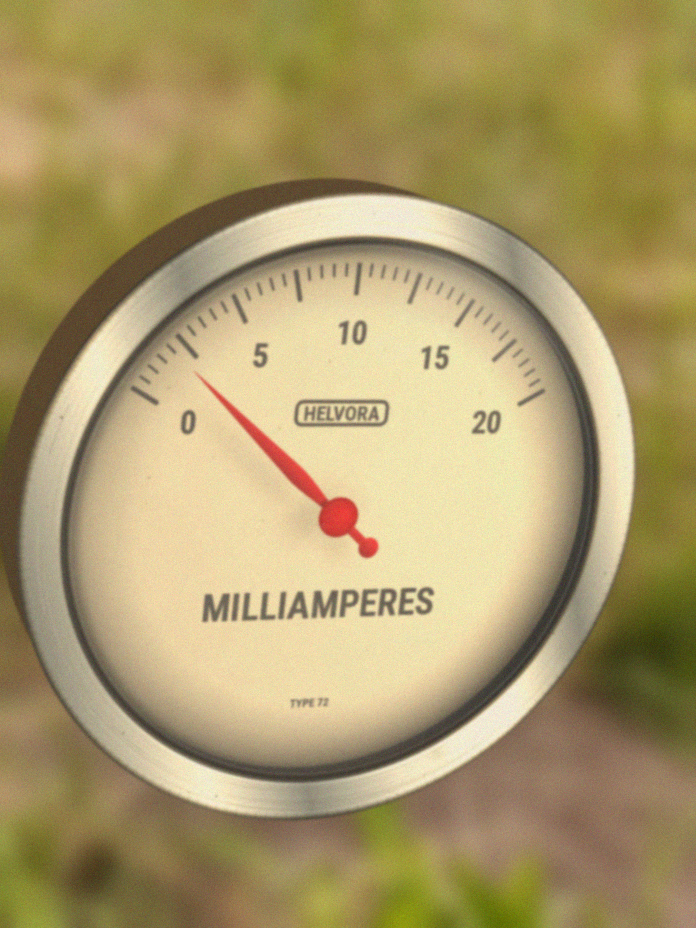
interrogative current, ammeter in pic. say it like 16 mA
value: 2 mA
